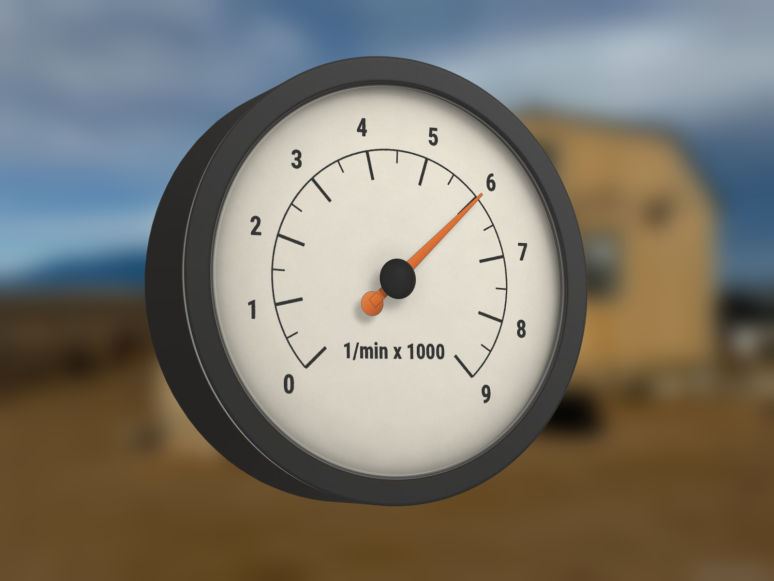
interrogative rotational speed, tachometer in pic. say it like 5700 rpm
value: 6000 rpm
